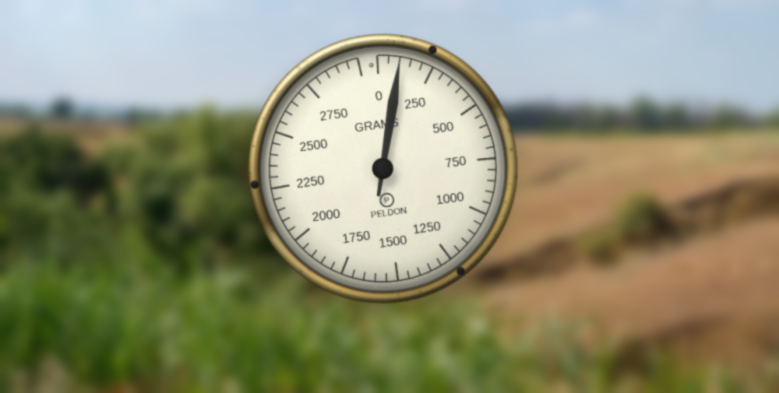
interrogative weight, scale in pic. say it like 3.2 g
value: 100 g
